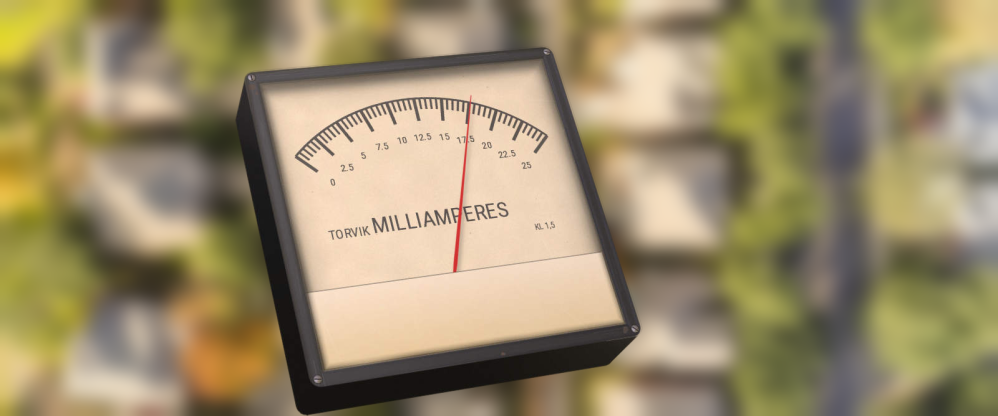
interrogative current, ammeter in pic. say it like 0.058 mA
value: 17.5 mA
